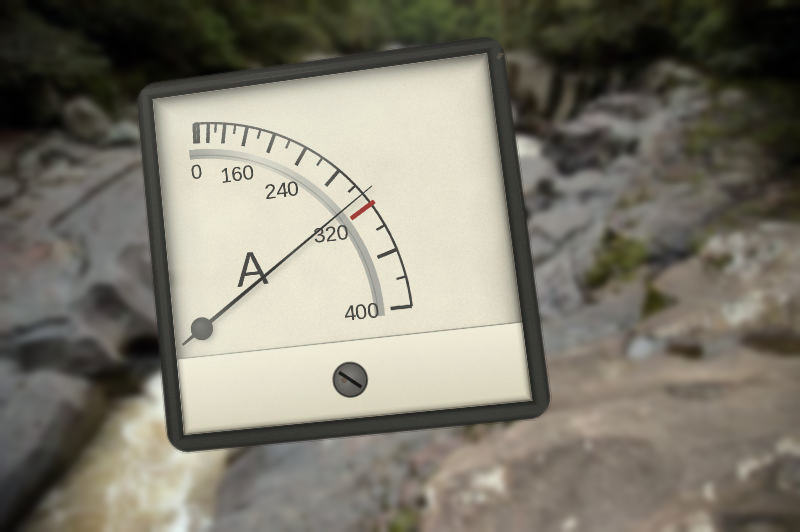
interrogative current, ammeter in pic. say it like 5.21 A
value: 310 A
